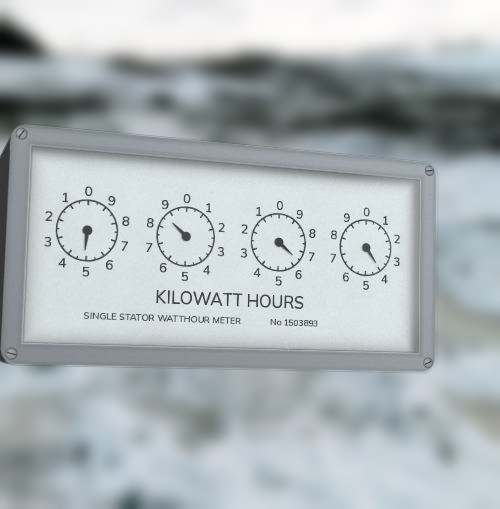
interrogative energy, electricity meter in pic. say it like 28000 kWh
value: 4864 kWh
